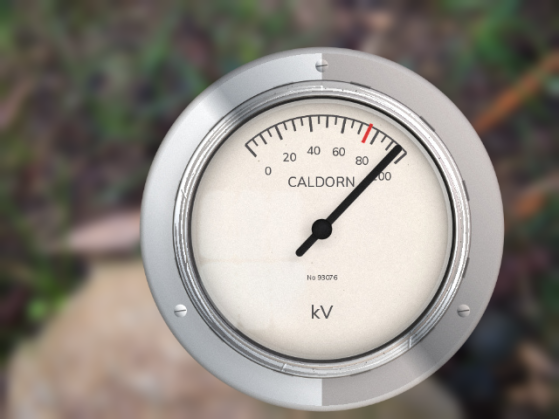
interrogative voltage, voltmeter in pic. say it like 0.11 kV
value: 95 kV
